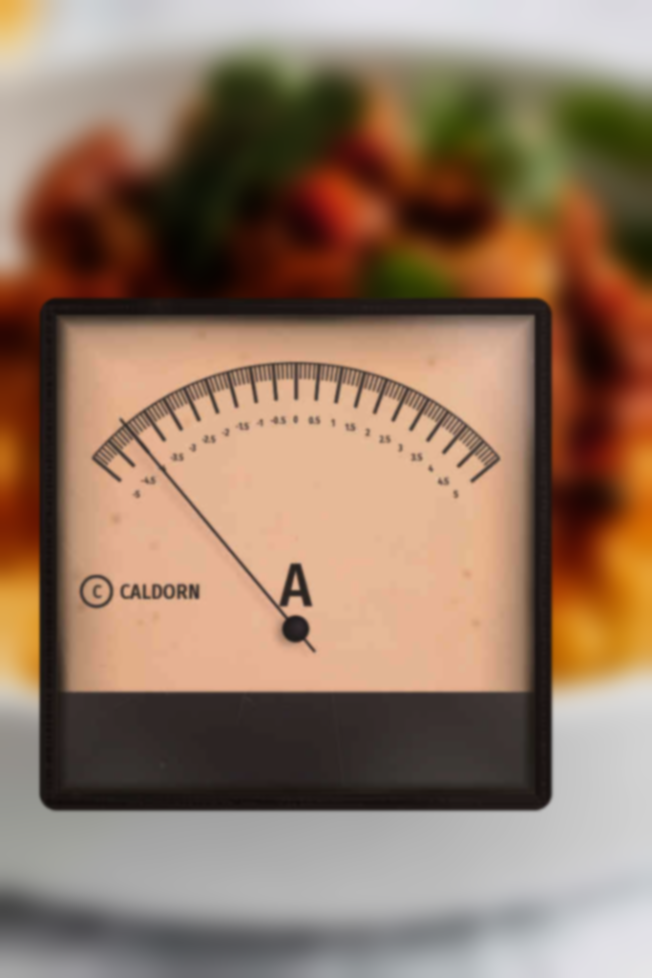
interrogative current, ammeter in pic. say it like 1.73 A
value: -4 A
